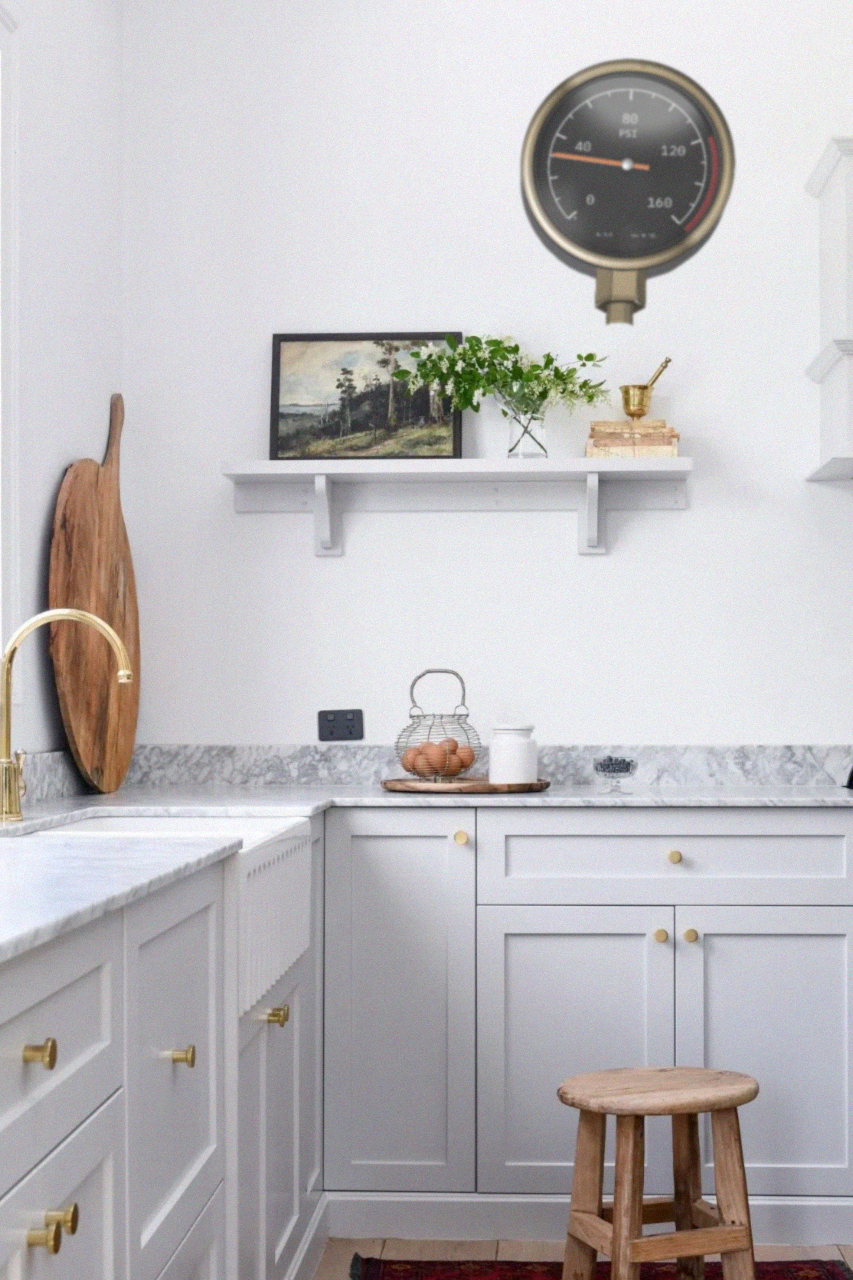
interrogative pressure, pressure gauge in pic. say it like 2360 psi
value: 30 psi
